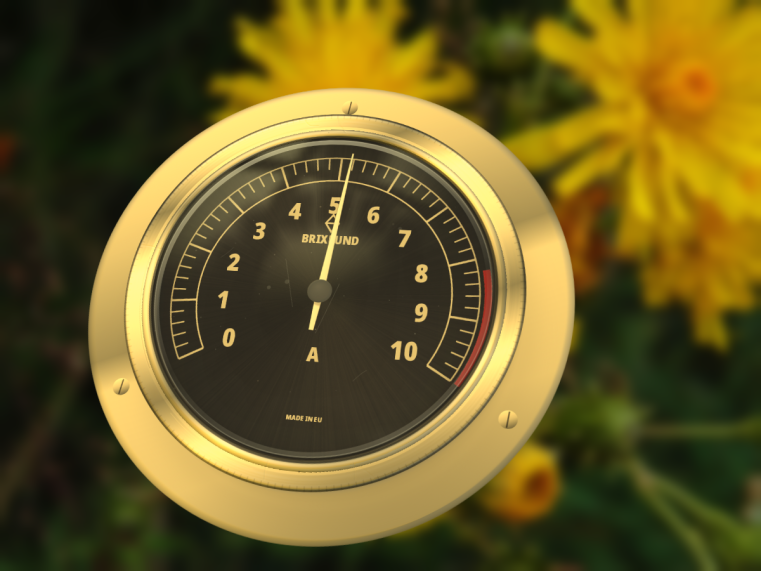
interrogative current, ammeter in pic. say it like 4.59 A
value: 5.2 A
